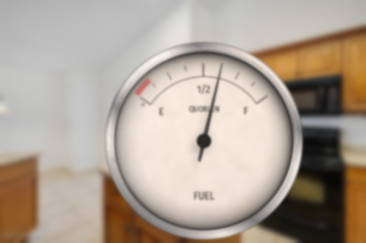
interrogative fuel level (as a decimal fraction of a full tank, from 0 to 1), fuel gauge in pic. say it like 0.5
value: 0.625
